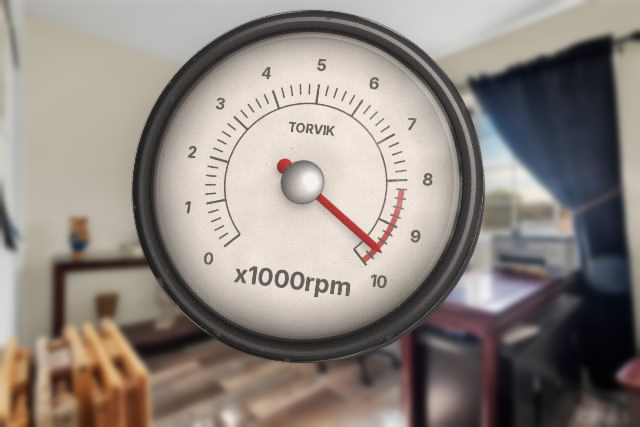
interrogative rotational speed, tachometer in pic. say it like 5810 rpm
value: 9600 rpm
